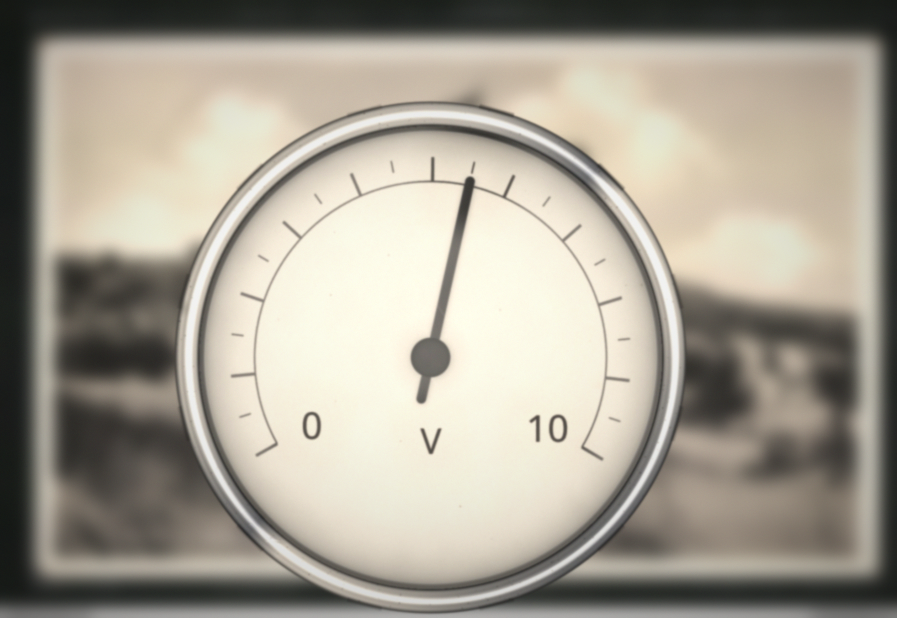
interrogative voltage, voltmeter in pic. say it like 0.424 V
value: 5.5 V
